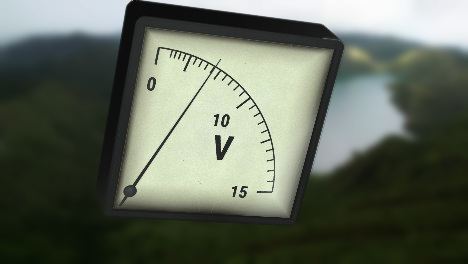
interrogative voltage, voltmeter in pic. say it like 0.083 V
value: 7 V
